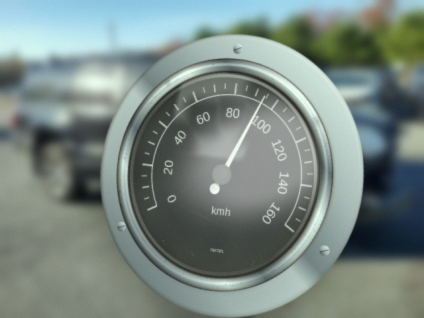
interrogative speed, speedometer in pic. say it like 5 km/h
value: 95 km/h
